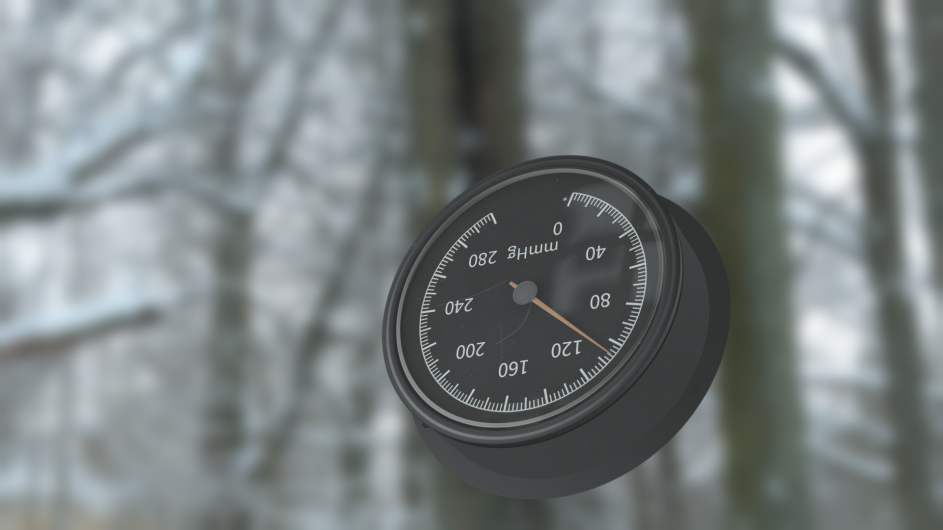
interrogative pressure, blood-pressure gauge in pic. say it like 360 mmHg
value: 106 mmHg
